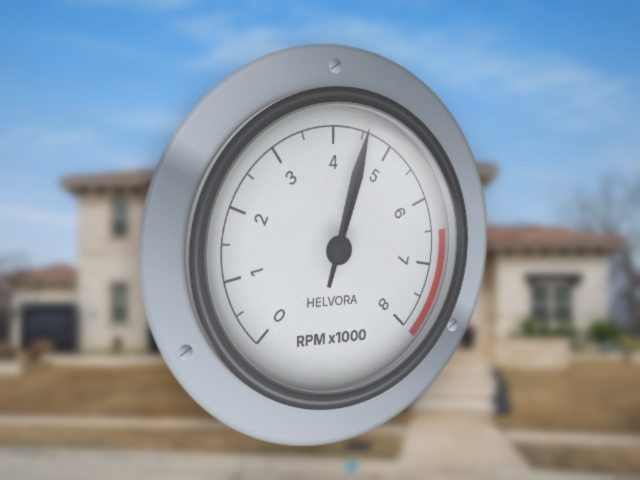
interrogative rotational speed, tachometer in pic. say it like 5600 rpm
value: 4500 rpm
